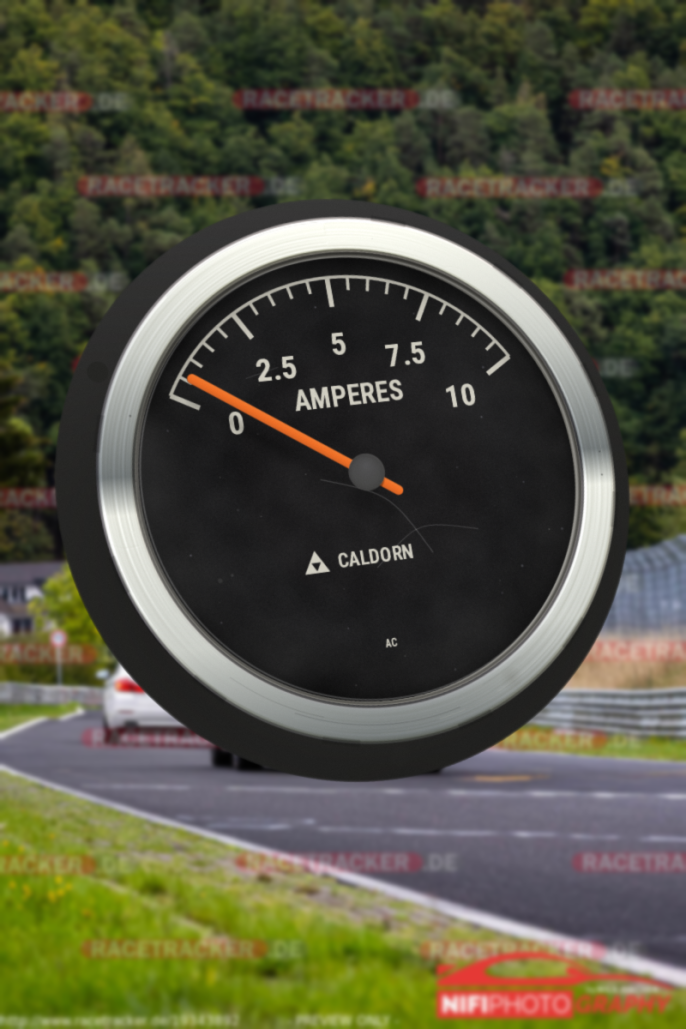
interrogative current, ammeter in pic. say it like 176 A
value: 0.5 A
